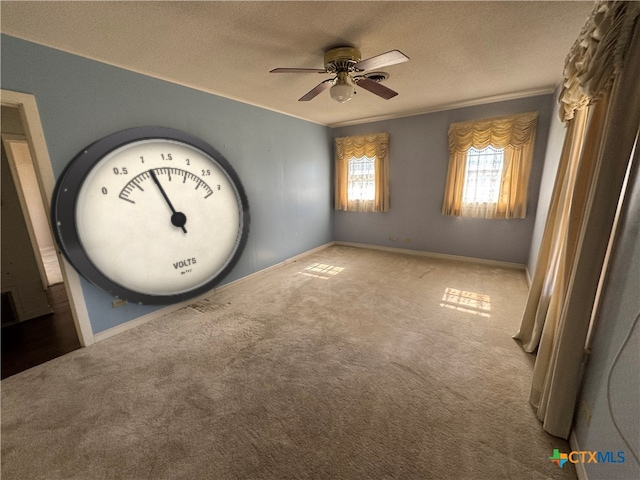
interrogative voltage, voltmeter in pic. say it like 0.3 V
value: 1 V
